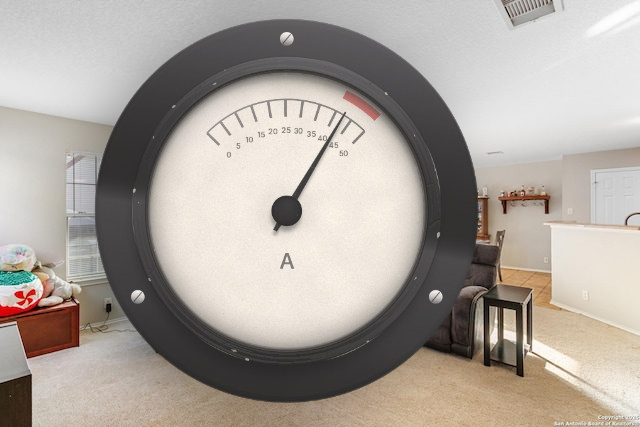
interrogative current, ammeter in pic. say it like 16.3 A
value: 42.5 A
